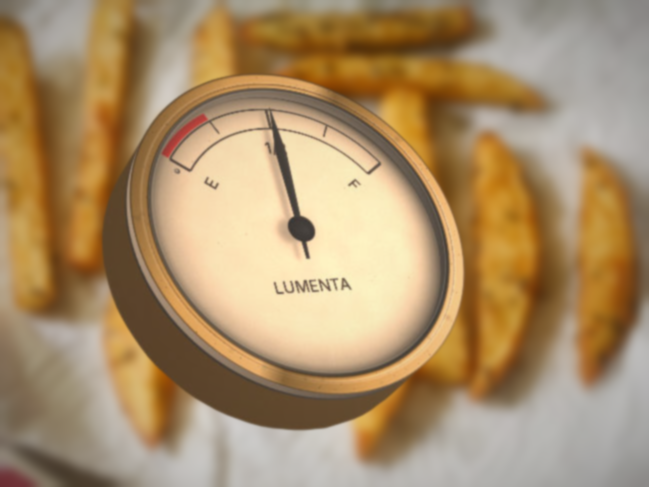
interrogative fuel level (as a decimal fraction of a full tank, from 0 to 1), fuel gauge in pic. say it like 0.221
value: 0.5
